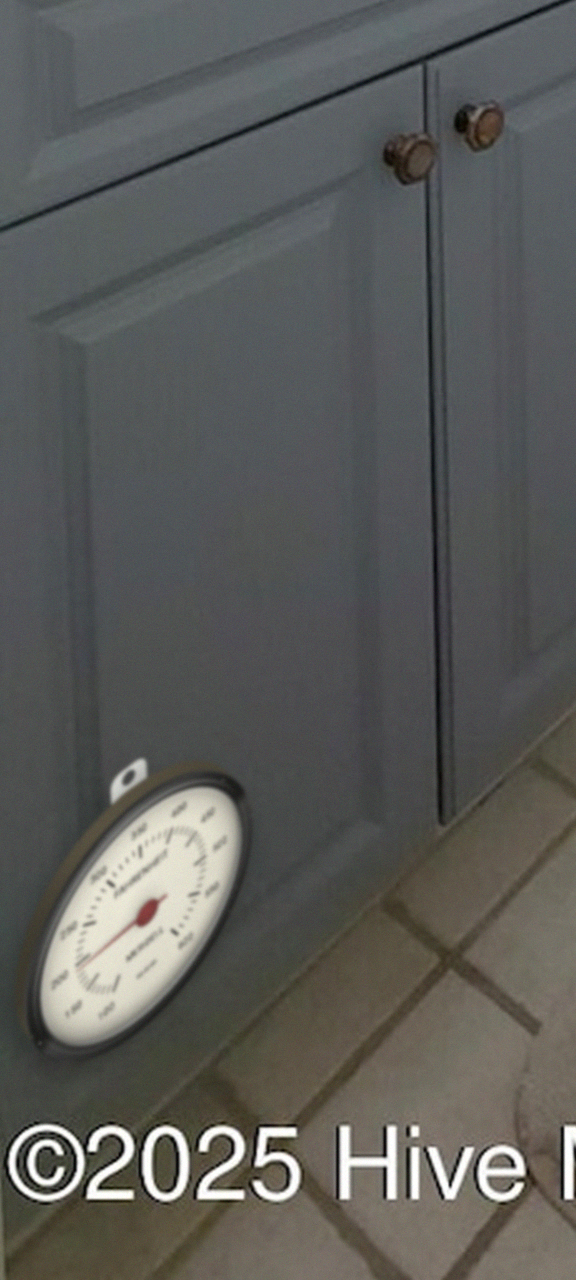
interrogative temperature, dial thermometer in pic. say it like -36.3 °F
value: 200 °F
